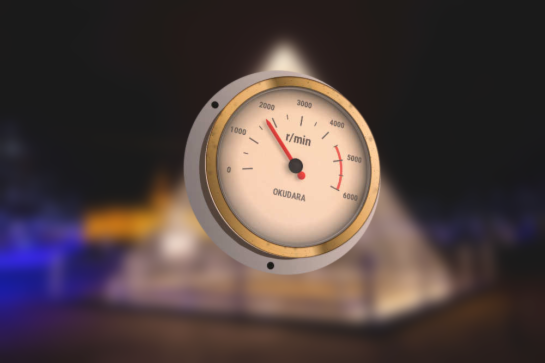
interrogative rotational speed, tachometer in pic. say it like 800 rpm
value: 1750 rpm
